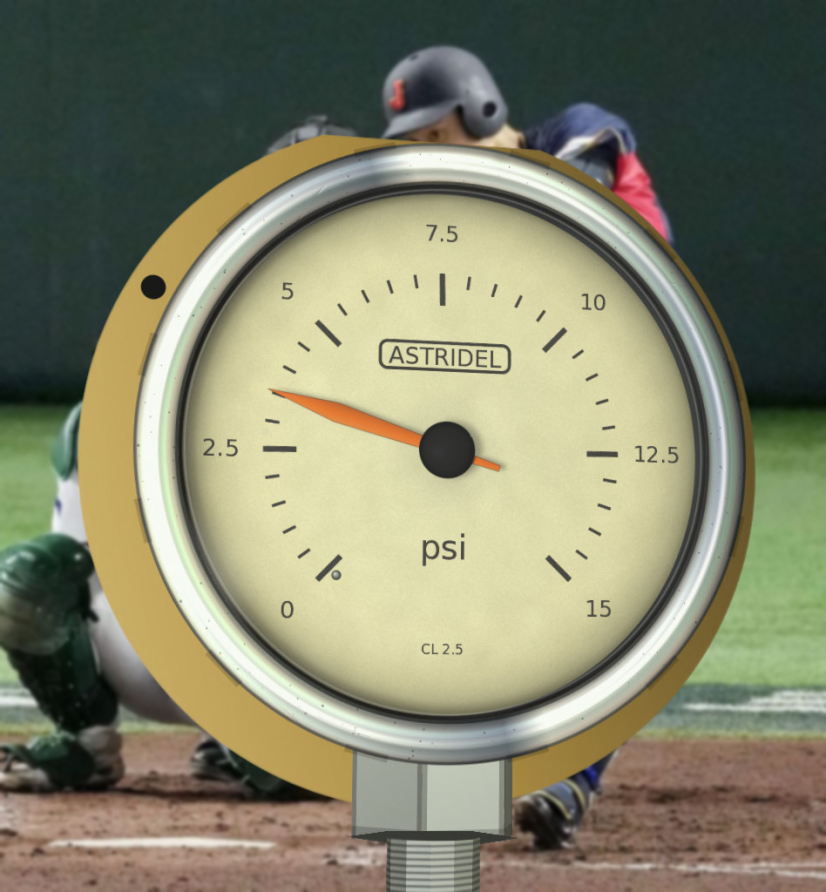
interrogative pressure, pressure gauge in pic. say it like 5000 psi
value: 3.5 psi
